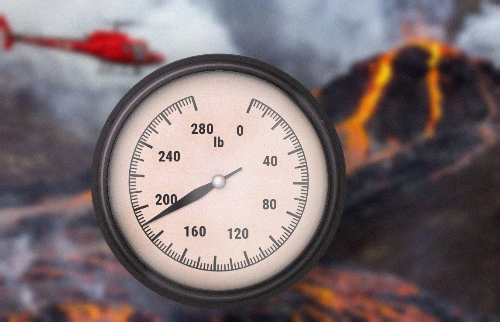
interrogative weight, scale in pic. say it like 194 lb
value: 190 lb
